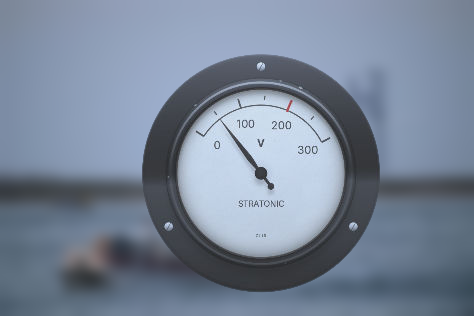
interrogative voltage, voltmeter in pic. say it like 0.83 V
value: 50 V
